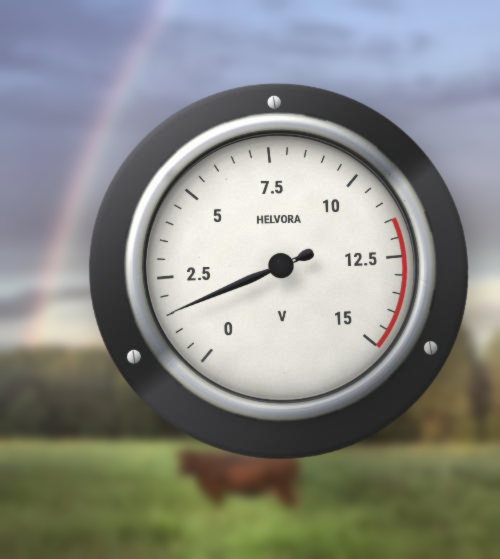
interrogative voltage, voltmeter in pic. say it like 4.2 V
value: 1.5 V
